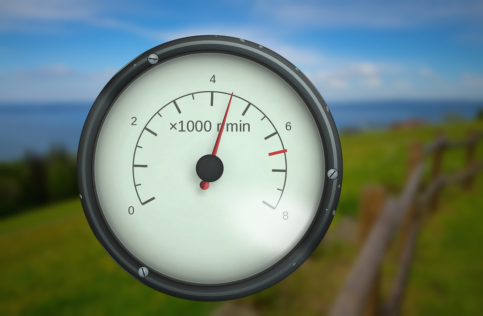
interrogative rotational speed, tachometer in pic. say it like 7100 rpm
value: 4500 rpm
